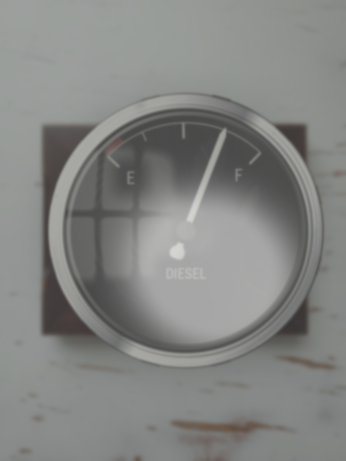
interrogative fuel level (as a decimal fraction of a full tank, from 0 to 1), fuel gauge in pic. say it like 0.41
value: 0.75
